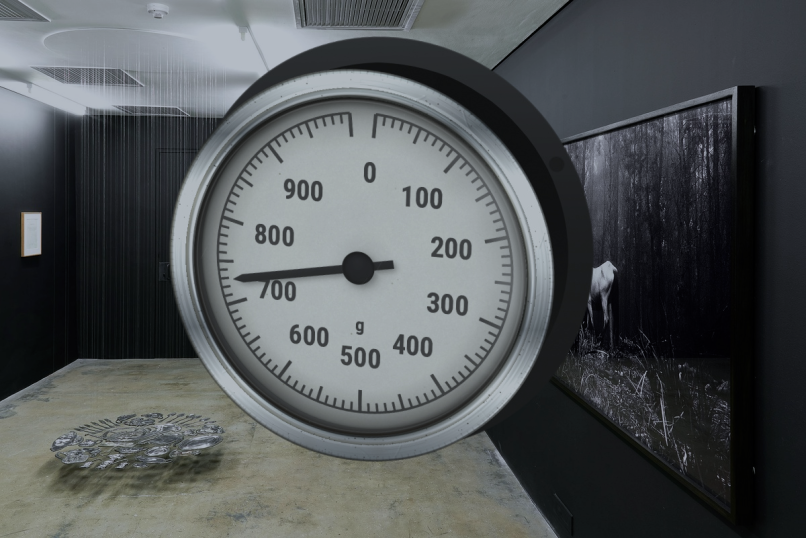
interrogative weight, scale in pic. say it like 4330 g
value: 730 g
